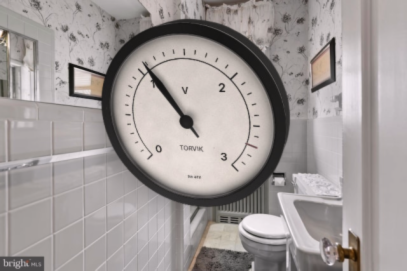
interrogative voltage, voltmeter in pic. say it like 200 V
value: 1.1 V
